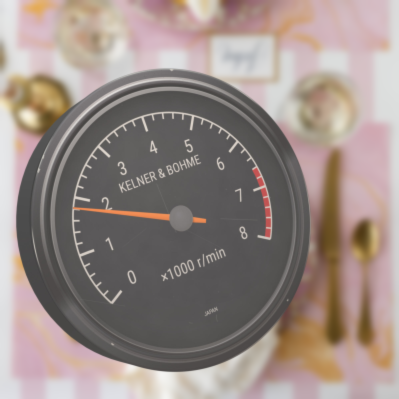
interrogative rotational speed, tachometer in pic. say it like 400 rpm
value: 1800 rpm
